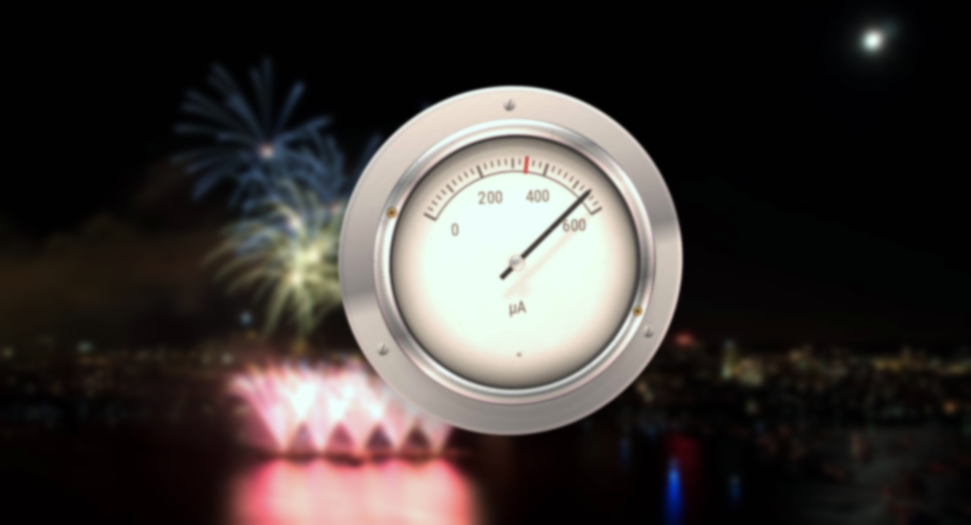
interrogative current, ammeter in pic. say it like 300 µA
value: 540 µA
